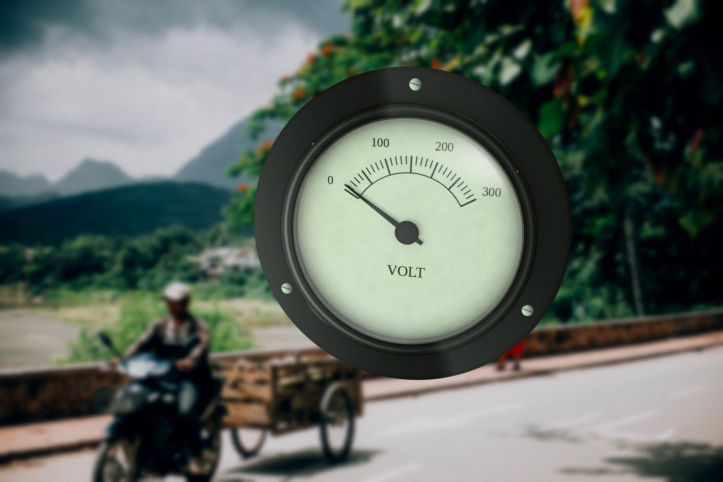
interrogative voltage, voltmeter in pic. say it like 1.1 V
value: 10 V
